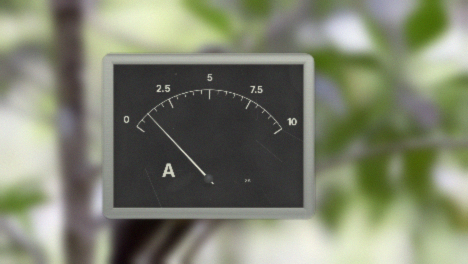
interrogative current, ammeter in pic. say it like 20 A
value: 1 A
